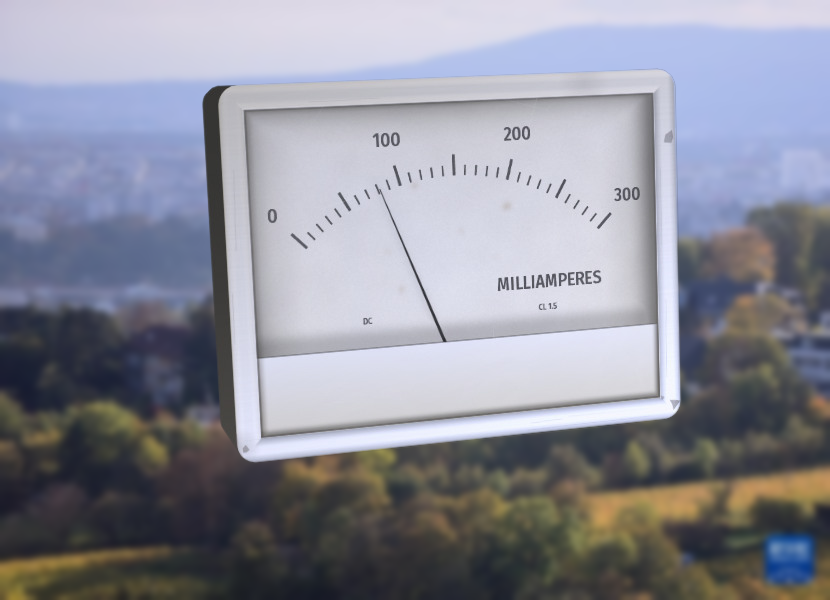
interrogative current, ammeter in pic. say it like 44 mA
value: 80 mA
